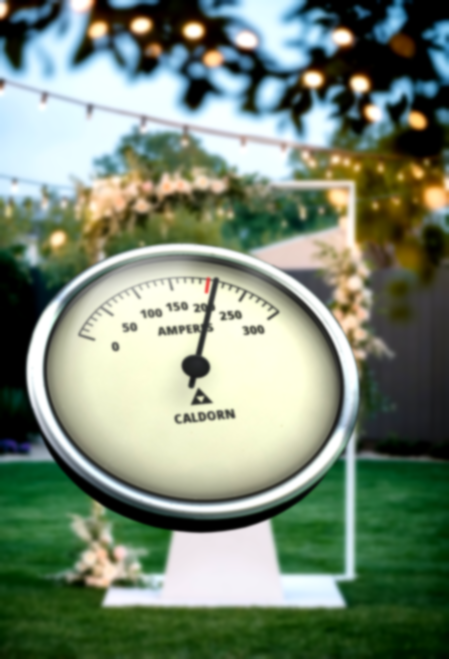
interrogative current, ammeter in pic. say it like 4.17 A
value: 210 A
